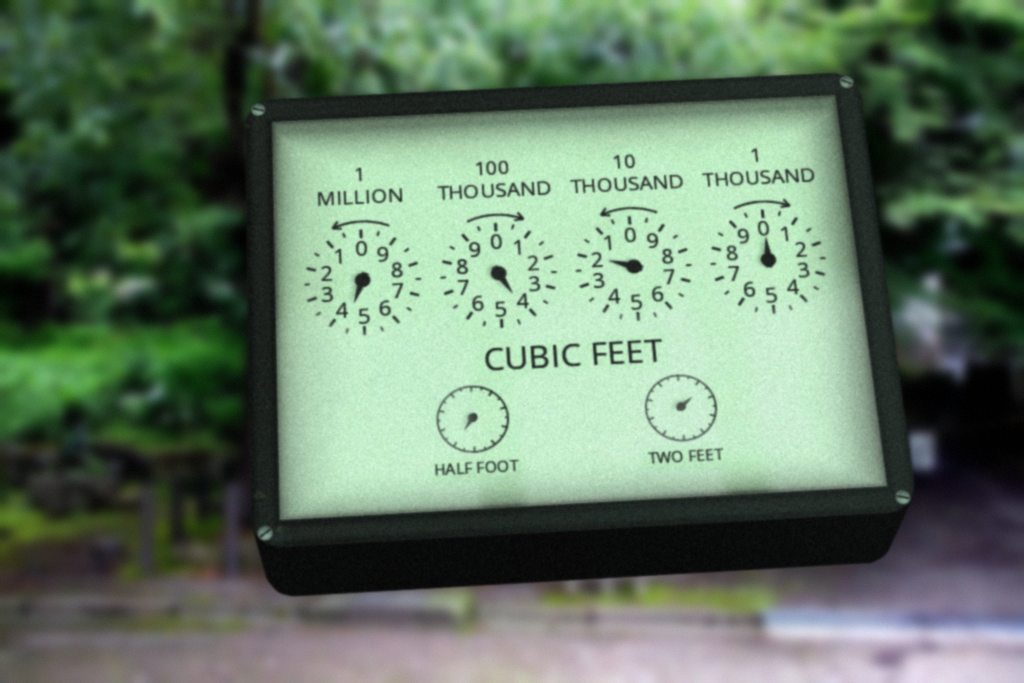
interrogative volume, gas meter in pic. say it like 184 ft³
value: 442000 ft³
